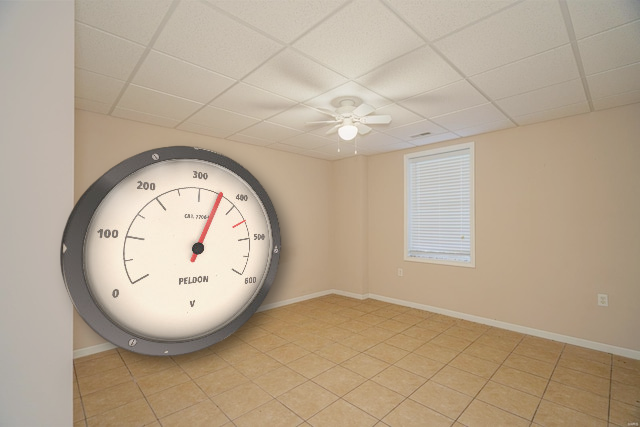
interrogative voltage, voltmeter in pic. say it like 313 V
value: 350 V
